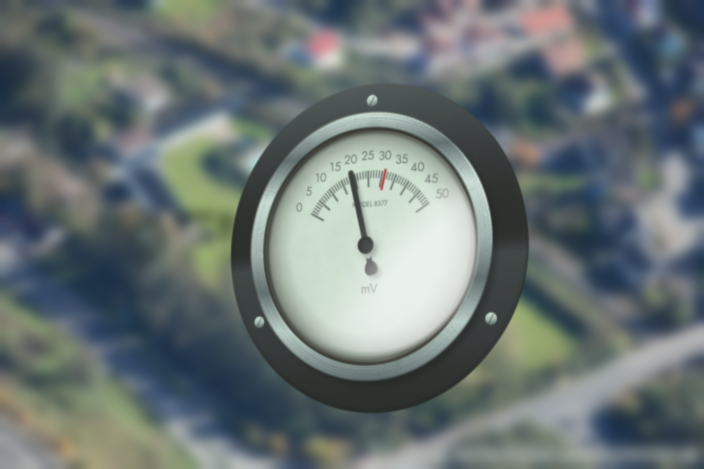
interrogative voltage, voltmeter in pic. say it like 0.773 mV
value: 20 mV
